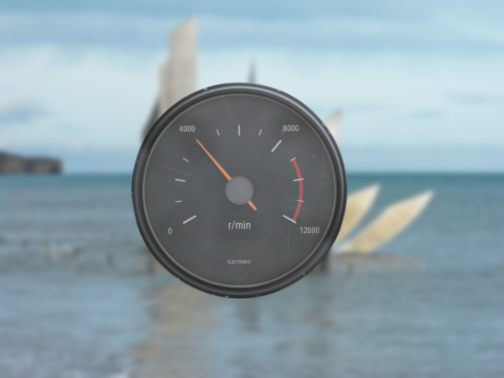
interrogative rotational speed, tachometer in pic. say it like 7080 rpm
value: 4000 rpm
